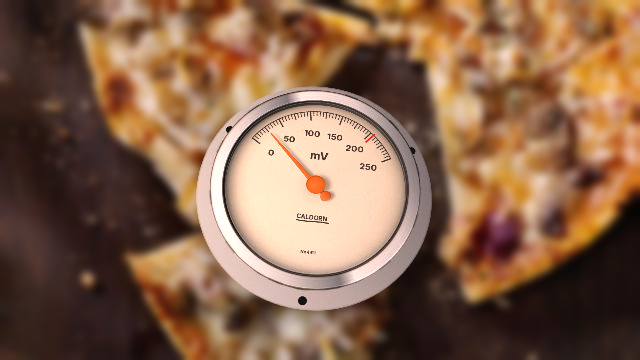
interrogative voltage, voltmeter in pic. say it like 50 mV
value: 25 mV
